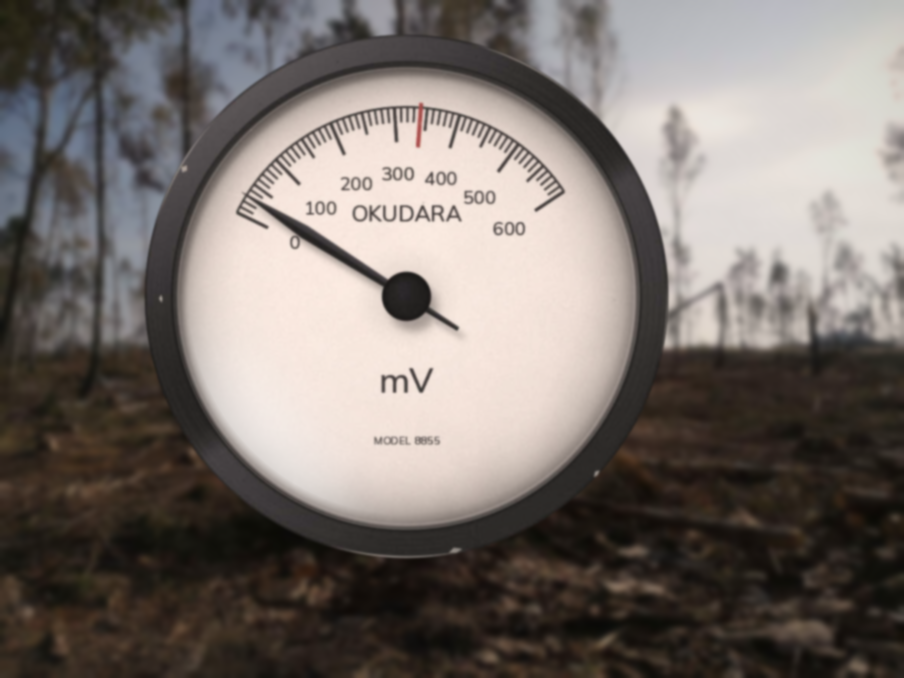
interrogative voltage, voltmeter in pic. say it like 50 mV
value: 30 mV
